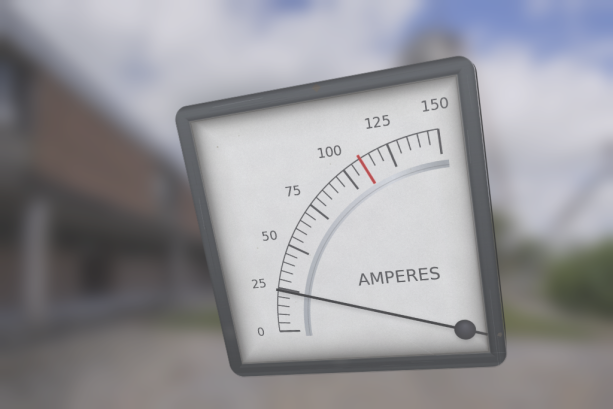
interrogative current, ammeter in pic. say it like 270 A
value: 25 A
